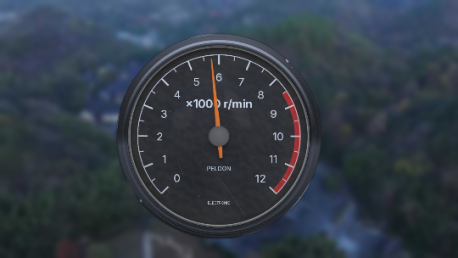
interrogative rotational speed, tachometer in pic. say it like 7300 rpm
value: 5750 rpm
